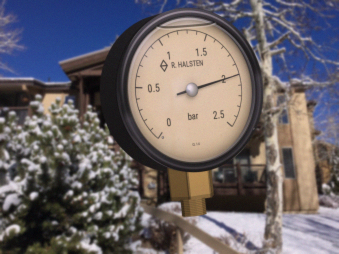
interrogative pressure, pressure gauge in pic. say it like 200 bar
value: 2 bar
